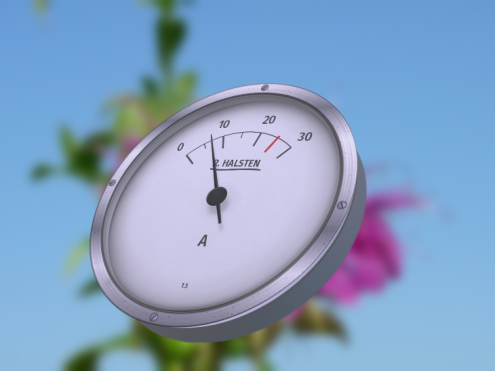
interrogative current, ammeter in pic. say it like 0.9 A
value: 7.5 A
